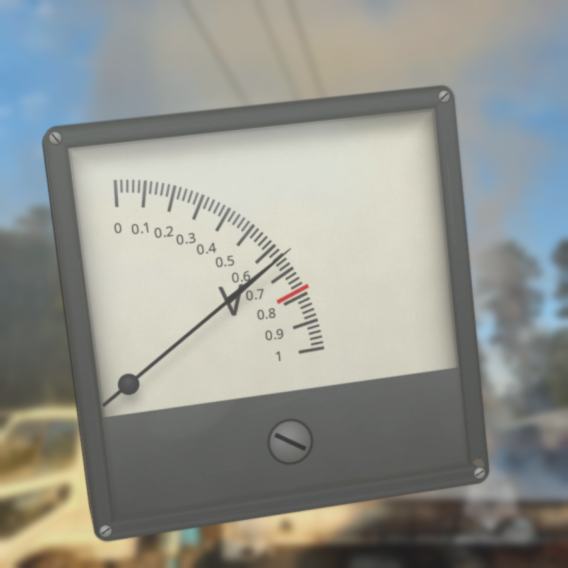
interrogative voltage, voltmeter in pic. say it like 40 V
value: 0.64 V
